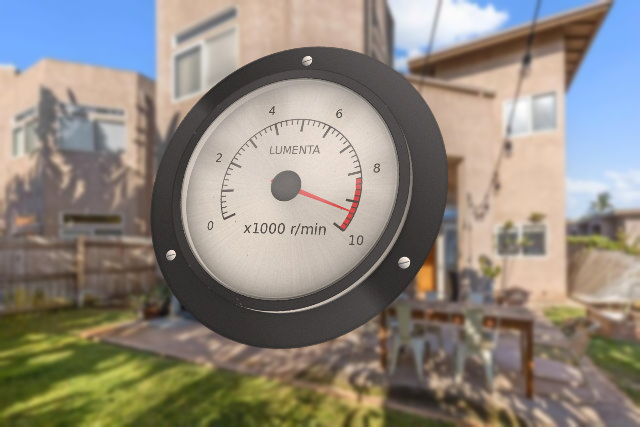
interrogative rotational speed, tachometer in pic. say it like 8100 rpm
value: 9400 rpm
